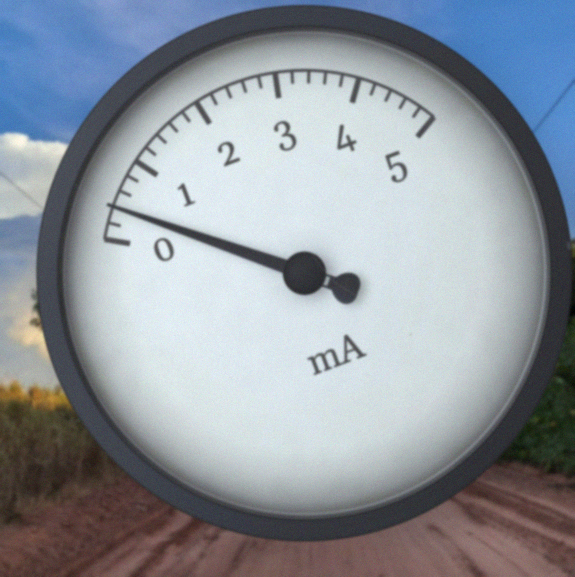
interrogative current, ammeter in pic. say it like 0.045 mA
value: 0.4 mA
